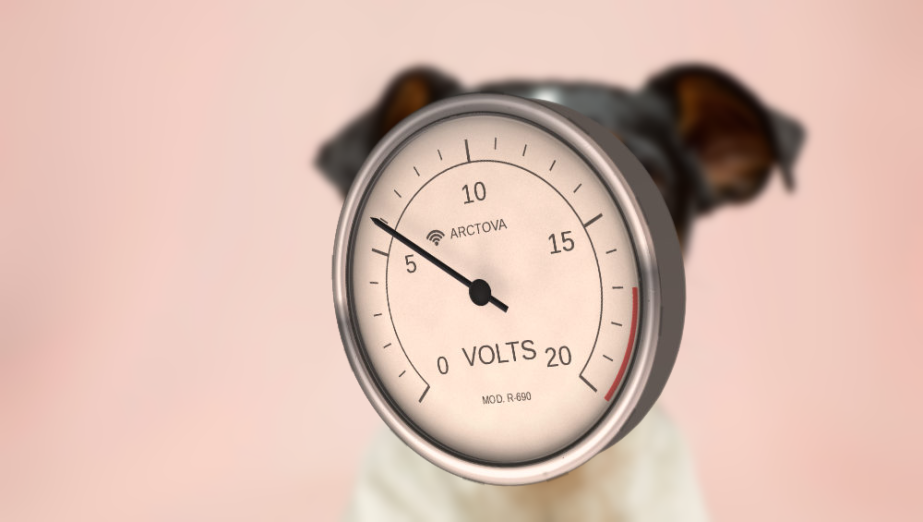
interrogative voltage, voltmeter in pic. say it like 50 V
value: 6 V
